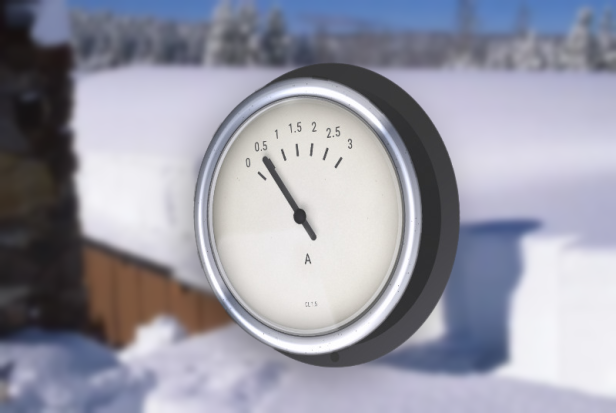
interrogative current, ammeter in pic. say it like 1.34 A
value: 0.5 A
